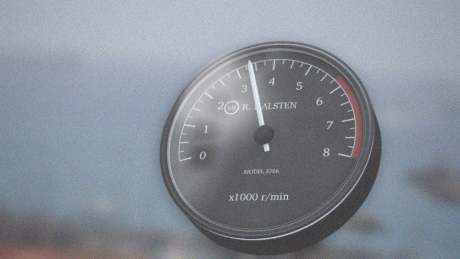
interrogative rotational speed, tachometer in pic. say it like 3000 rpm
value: 3375 rpm
